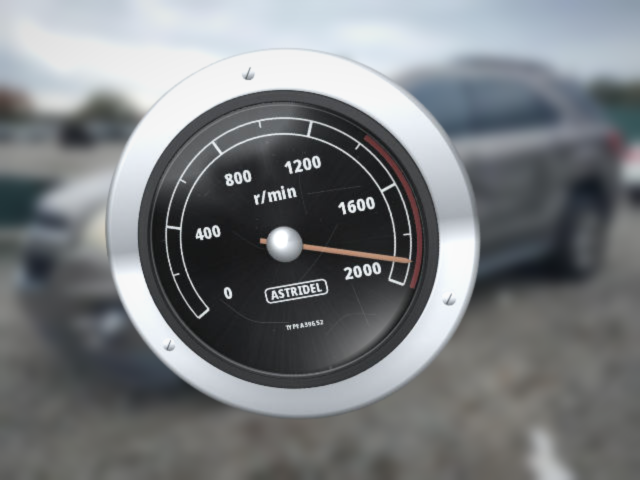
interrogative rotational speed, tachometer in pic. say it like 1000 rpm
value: 1900 rpm
